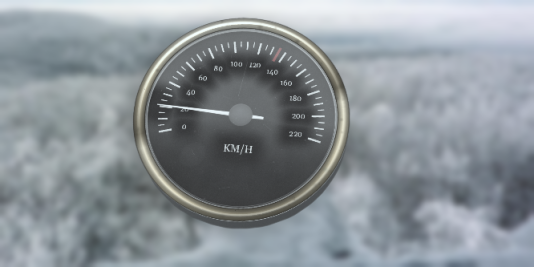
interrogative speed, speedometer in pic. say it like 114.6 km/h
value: 20 km/h
